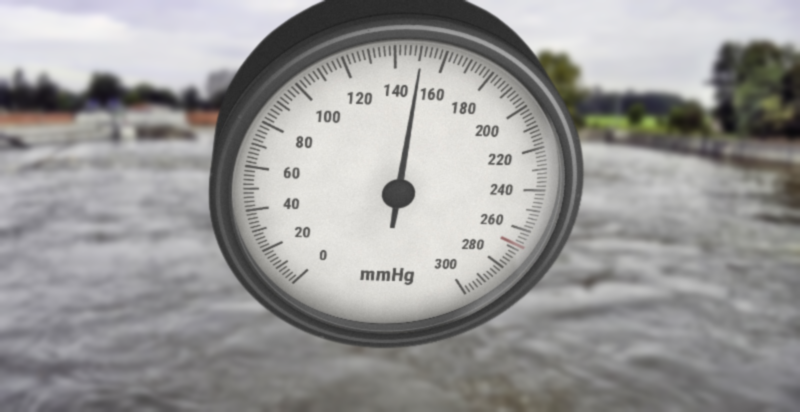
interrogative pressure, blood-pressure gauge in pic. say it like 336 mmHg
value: 150 mmHg
